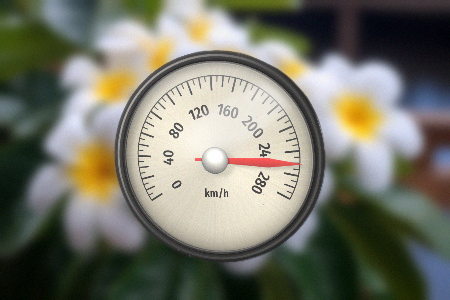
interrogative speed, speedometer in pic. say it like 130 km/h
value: 250 km/h
